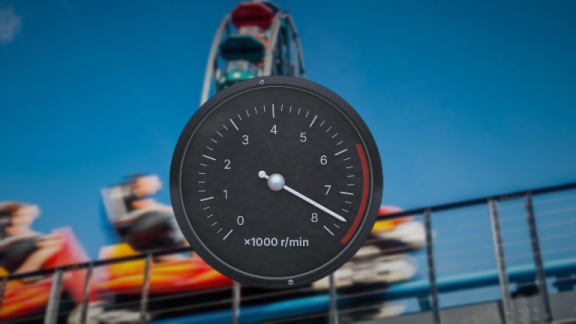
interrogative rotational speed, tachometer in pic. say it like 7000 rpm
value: 7600 rpm
